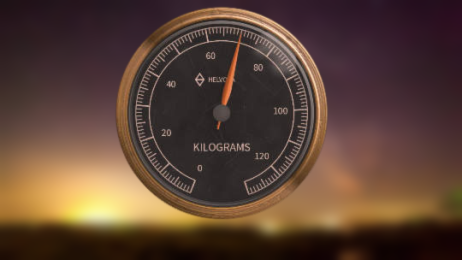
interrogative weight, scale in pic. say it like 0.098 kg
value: 70 kg
